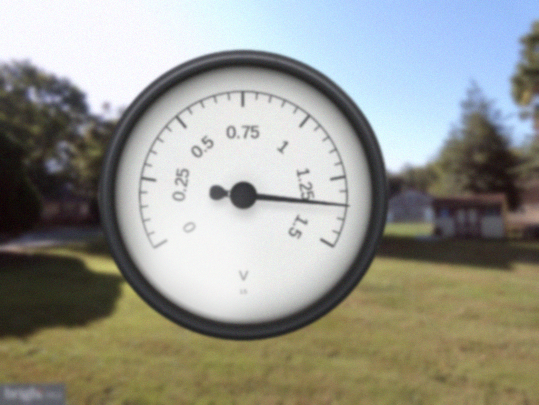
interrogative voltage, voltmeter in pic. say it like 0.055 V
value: 1.35 V
